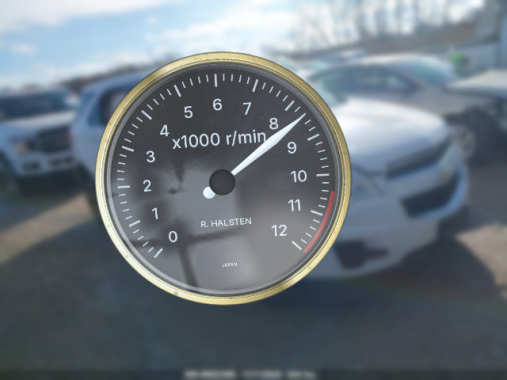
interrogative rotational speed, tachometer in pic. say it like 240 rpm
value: 8400 rpm
